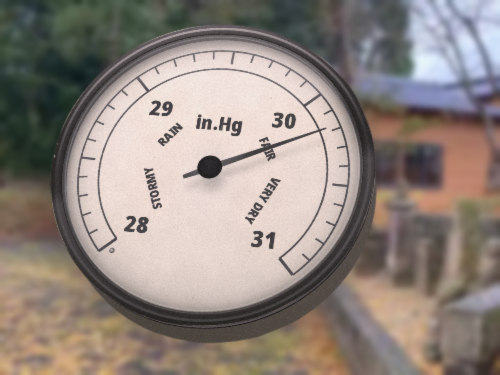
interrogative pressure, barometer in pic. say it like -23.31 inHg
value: 30.2 inHg
